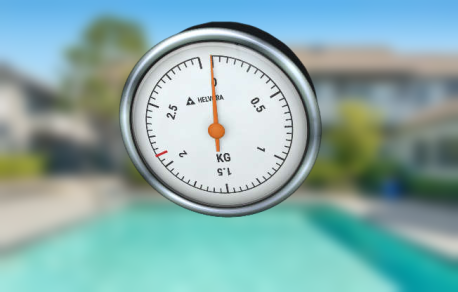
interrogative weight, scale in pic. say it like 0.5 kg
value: 0 kg
